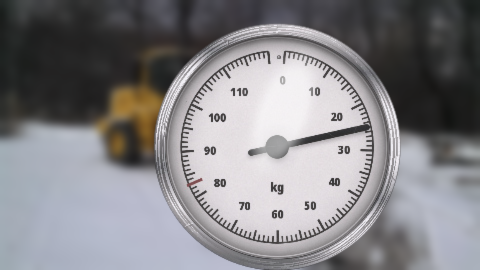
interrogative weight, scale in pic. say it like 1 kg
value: 25 kg
